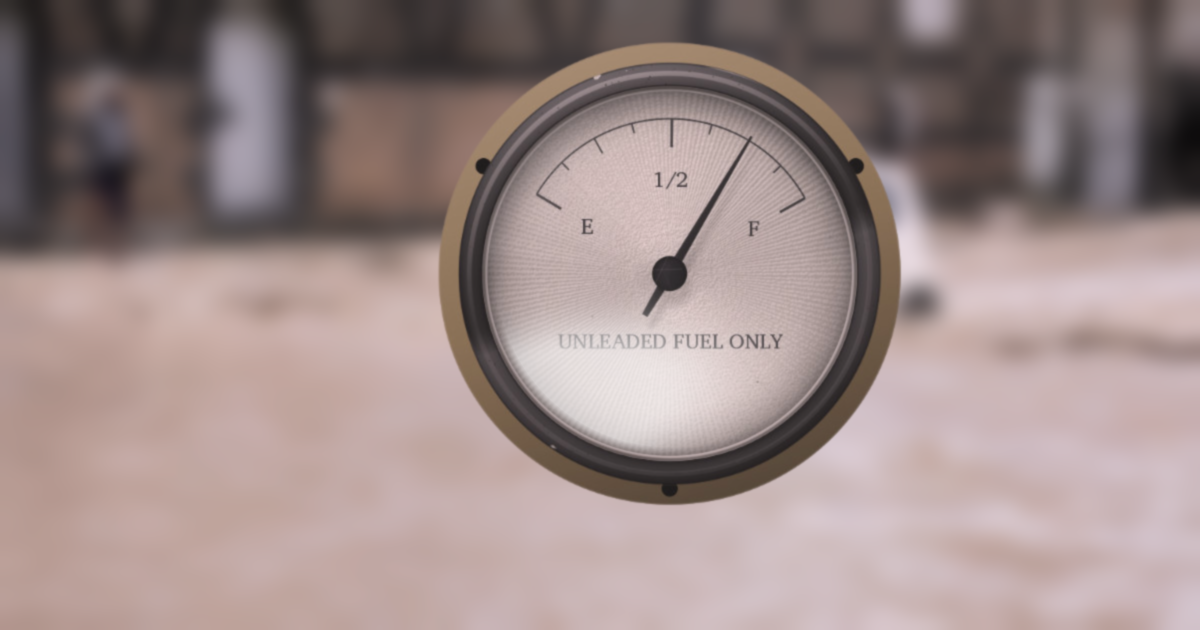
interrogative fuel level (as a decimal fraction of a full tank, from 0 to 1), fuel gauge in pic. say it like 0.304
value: 0.75
